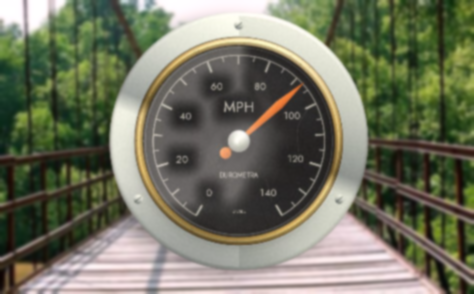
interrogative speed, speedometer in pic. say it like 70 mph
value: 92.5 mph
